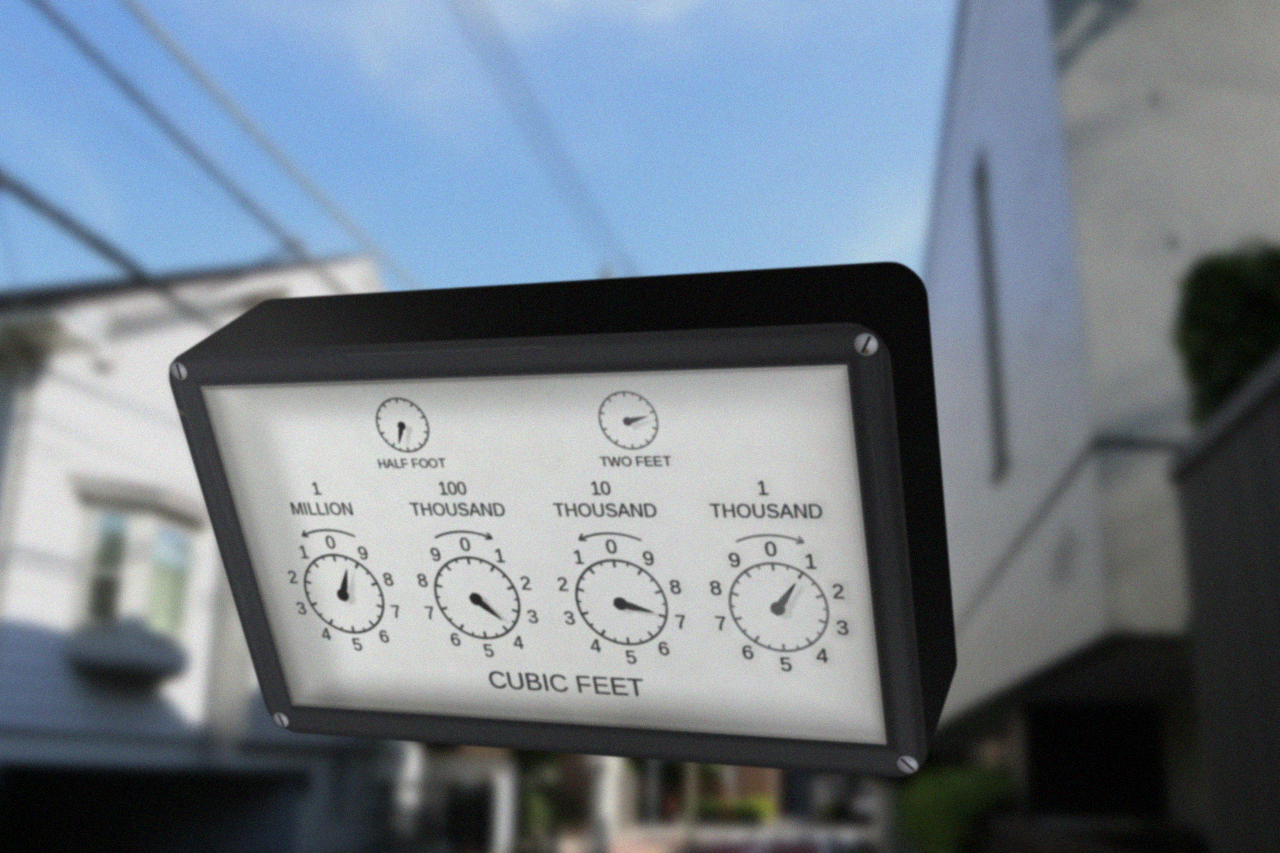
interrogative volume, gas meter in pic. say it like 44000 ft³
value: 937100 ft³
